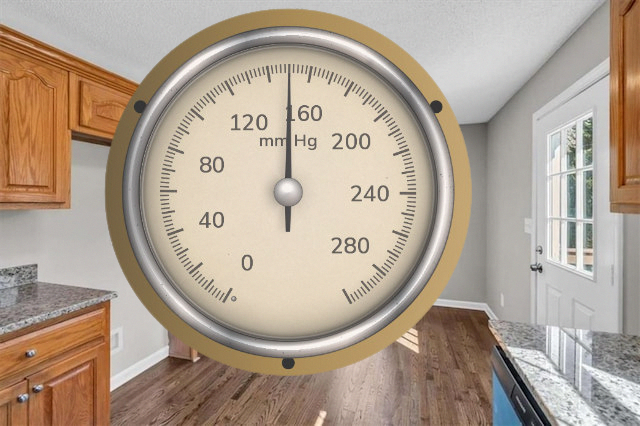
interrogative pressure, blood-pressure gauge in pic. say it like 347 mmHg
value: 150 mmHg
